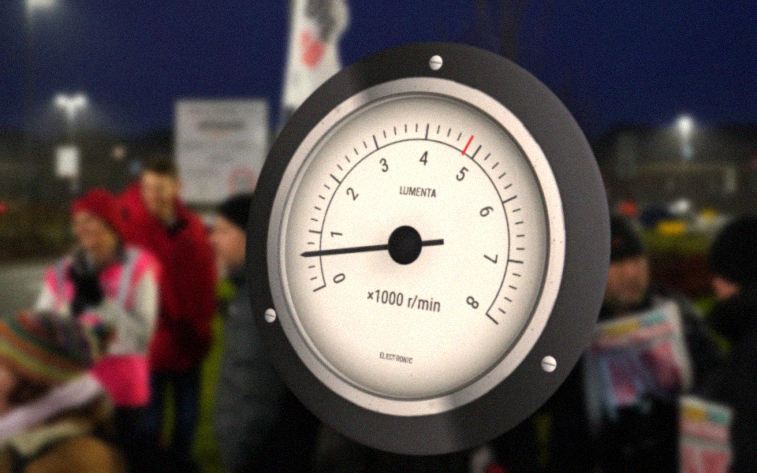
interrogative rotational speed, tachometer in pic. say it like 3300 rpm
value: 600 rpm
